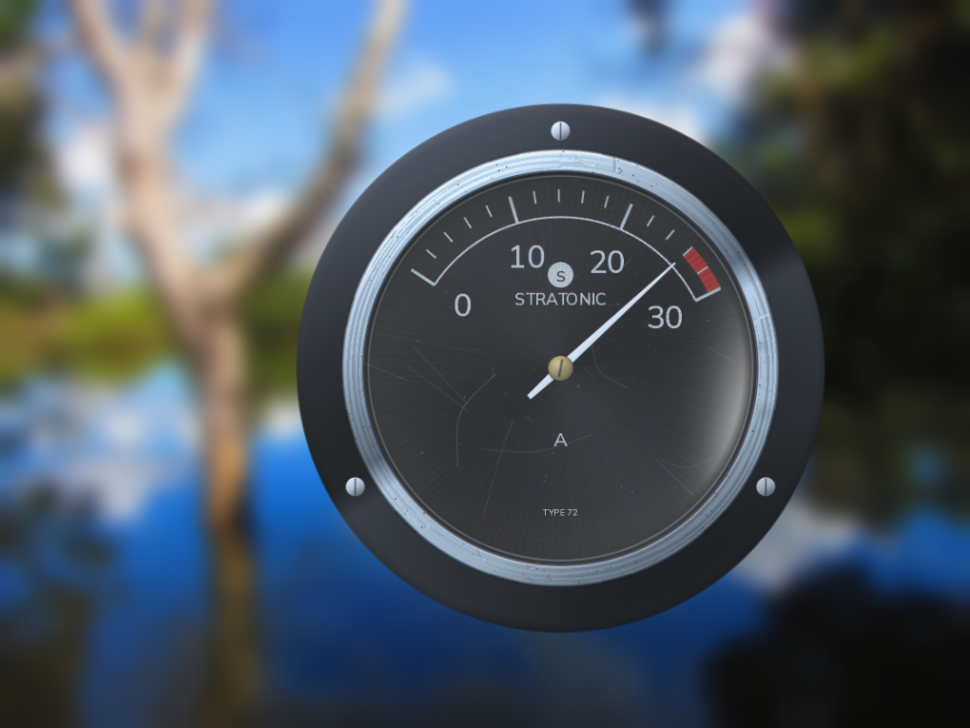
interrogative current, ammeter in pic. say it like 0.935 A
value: 26 A
